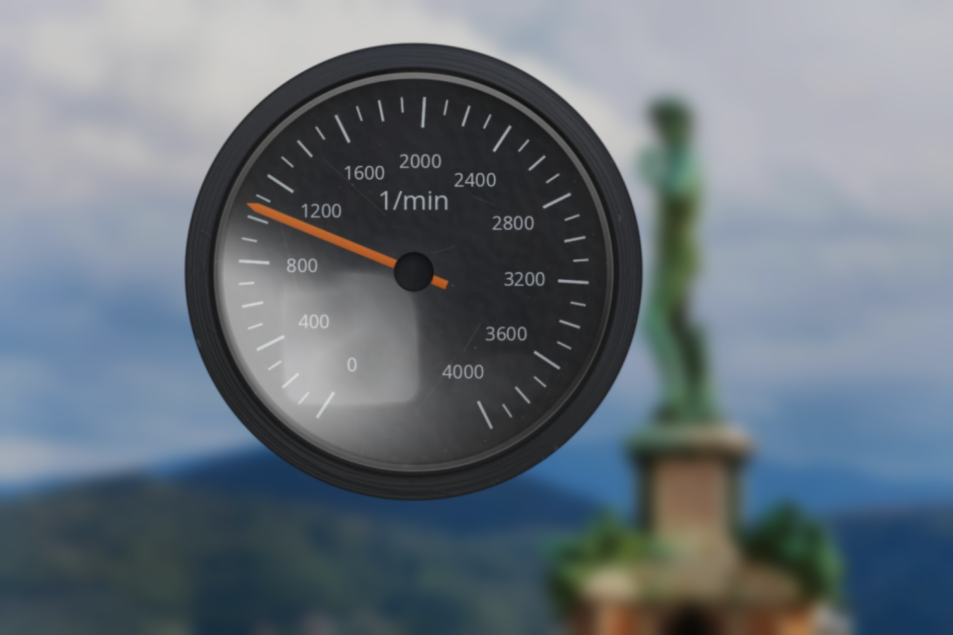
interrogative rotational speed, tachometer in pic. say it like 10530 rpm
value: 1050 rpm
